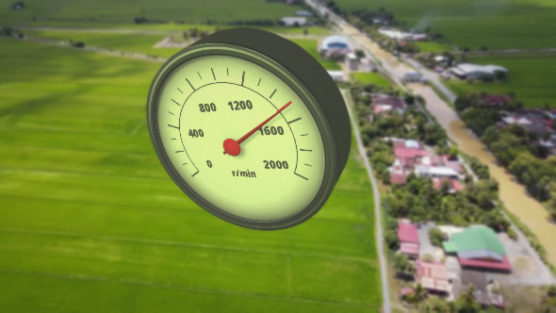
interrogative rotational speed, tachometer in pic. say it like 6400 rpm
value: 1500 rpm
